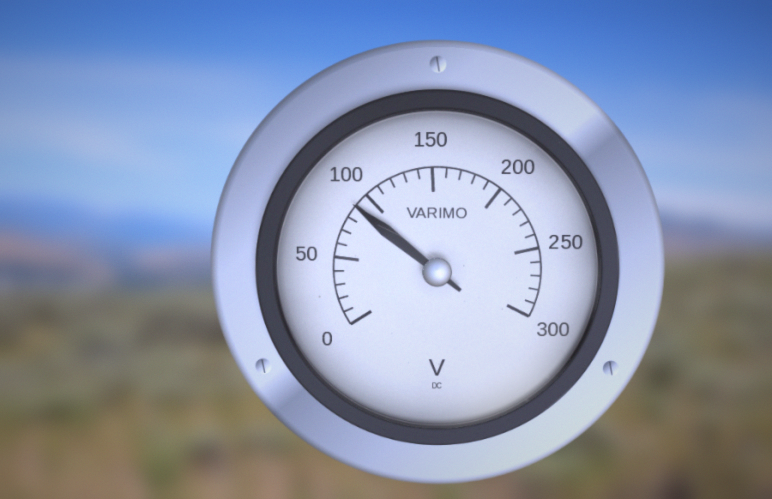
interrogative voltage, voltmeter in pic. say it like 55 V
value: 90 V
